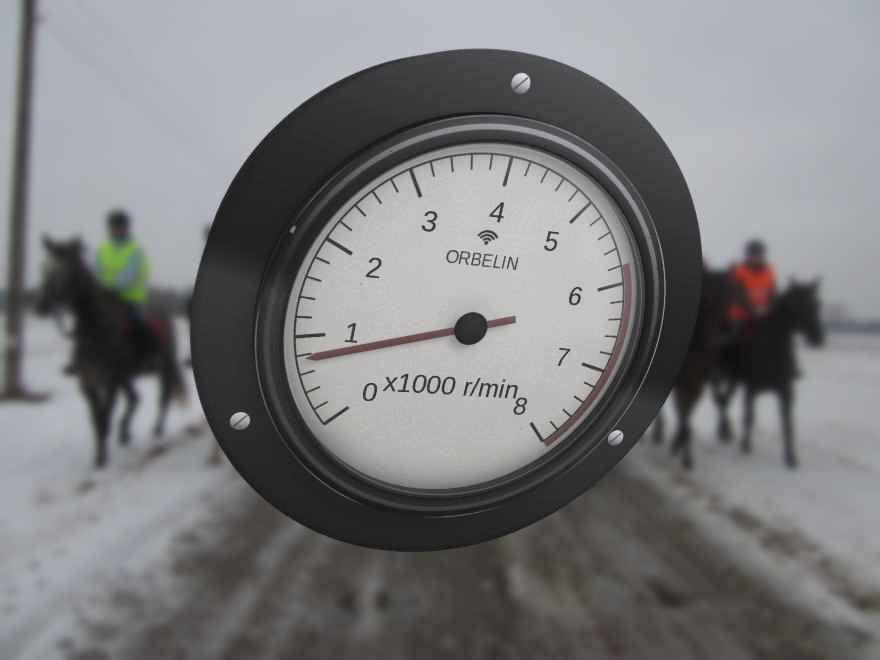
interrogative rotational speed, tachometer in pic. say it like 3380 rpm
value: 800 rpm
